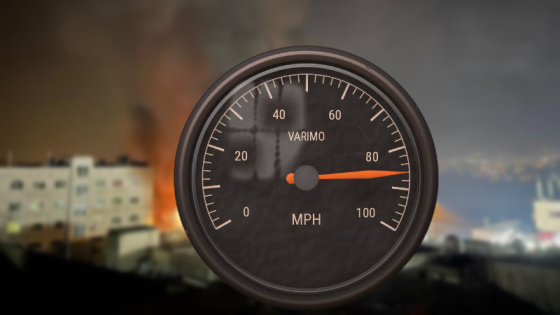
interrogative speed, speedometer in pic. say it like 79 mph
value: 86 mph
